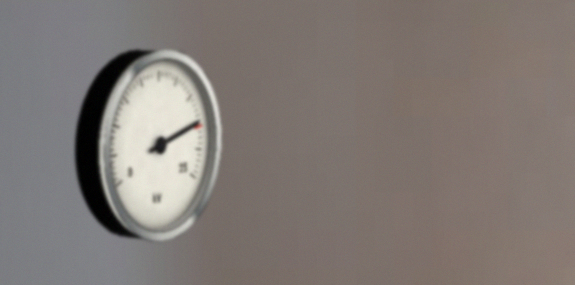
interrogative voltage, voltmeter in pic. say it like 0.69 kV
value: 20 kV
